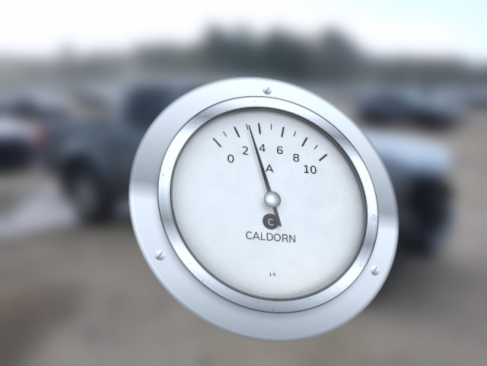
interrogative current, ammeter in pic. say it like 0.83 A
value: 3 A
